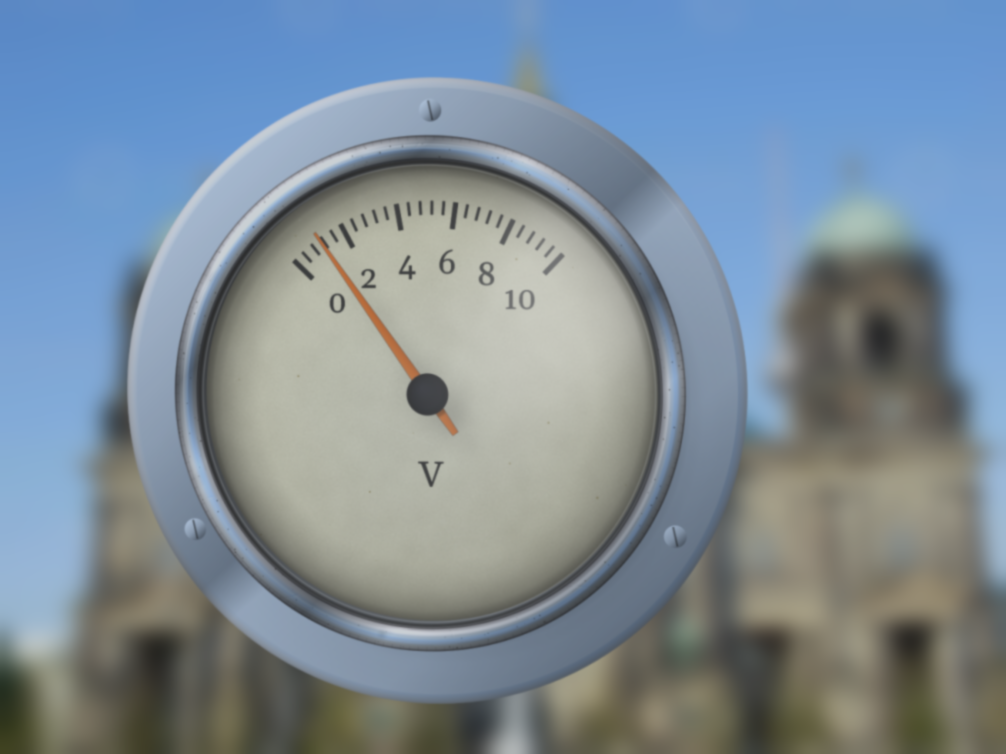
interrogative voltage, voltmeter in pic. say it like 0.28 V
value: 1.2 V
